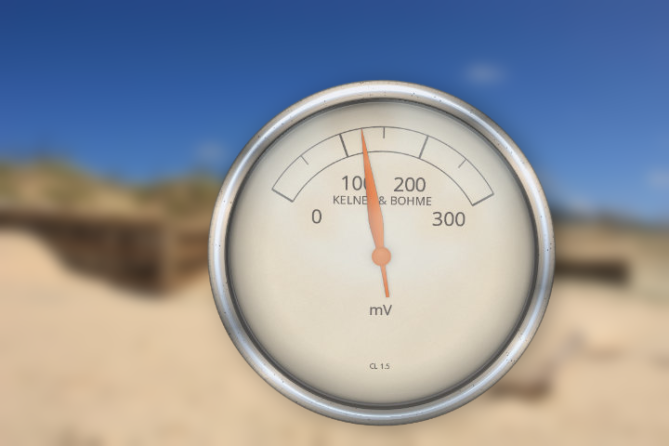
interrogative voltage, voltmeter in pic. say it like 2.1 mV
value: 125 mV
